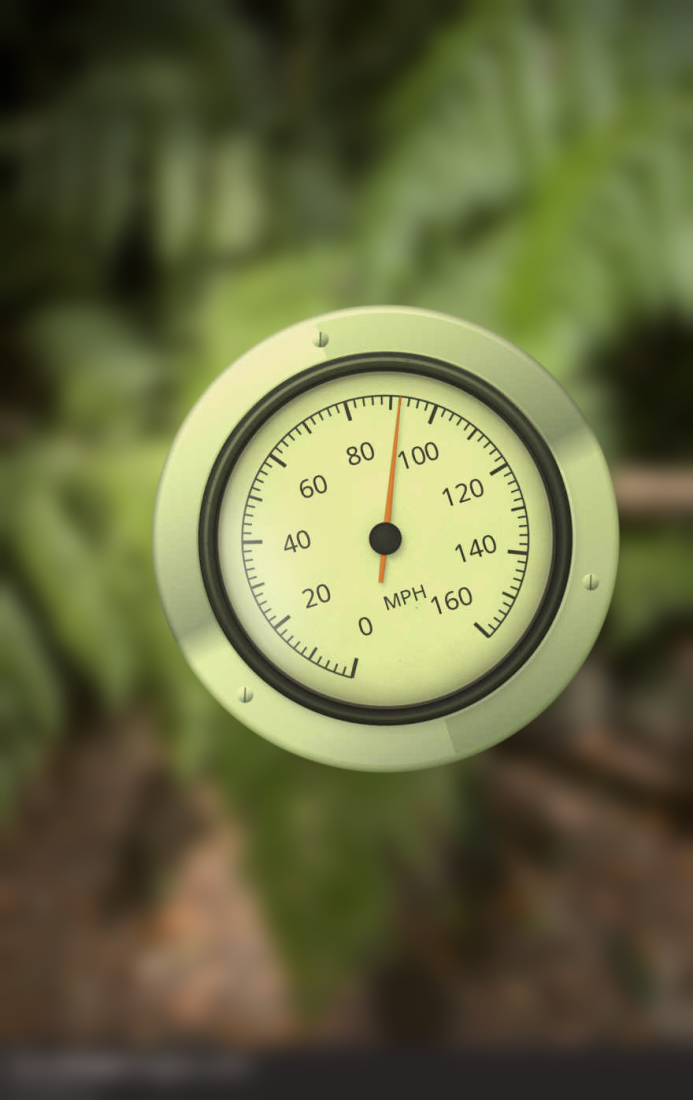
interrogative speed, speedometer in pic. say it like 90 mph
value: 92 mph
